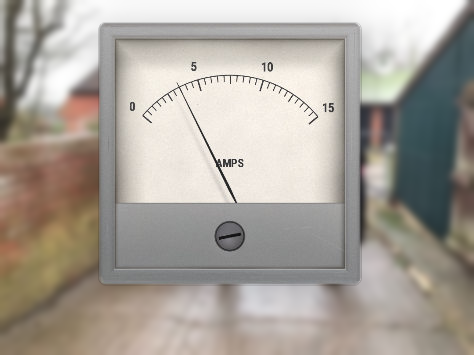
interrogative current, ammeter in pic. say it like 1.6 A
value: 3.5 A
